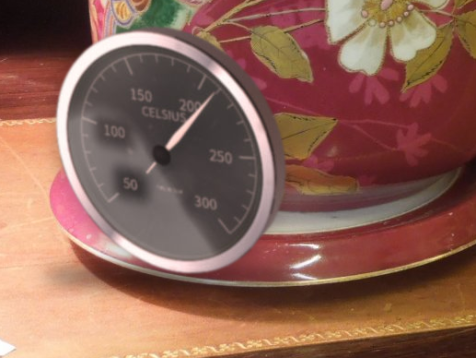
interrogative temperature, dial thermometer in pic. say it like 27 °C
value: 210 °C
